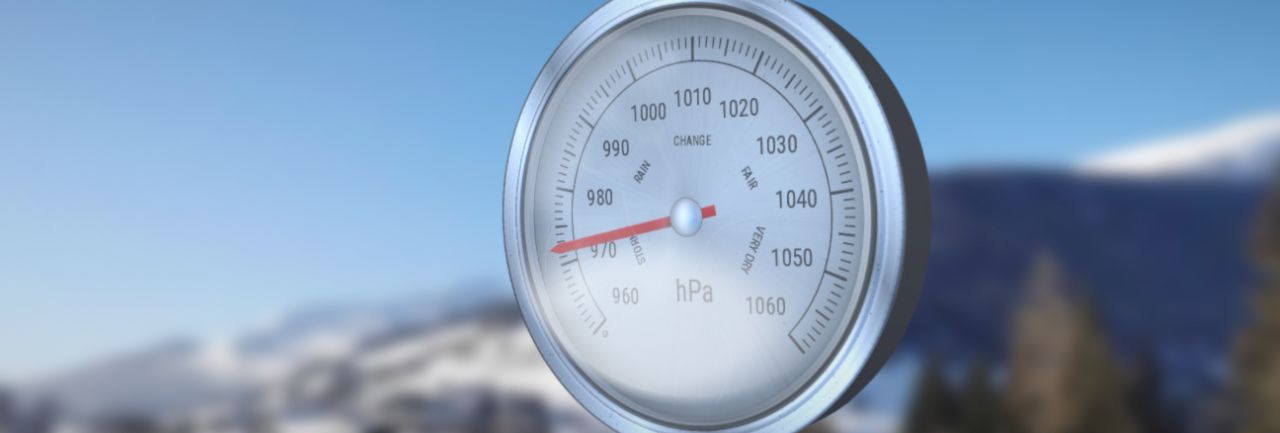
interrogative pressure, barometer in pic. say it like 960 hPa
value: 972 hPa
